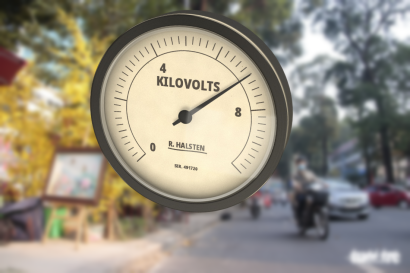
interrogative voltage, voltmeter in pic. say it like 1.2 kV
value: 7 kV
